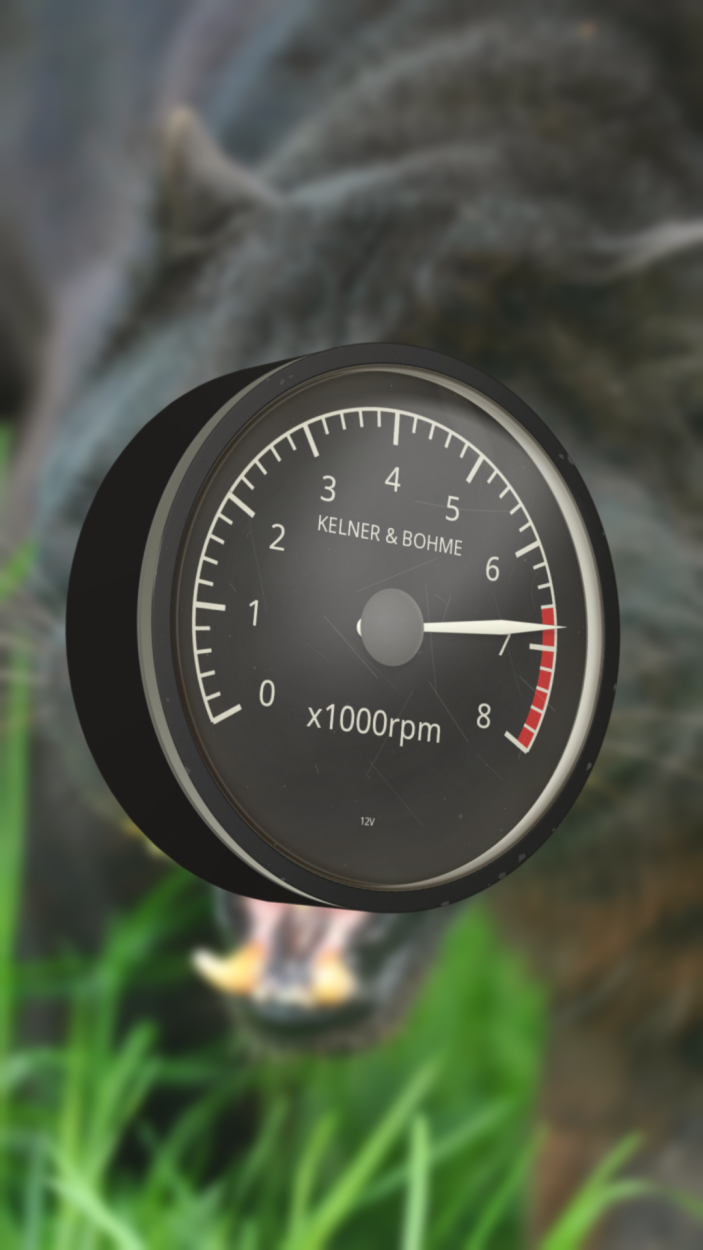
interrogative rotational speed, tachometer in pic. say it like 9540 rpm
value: 6800 rpm
